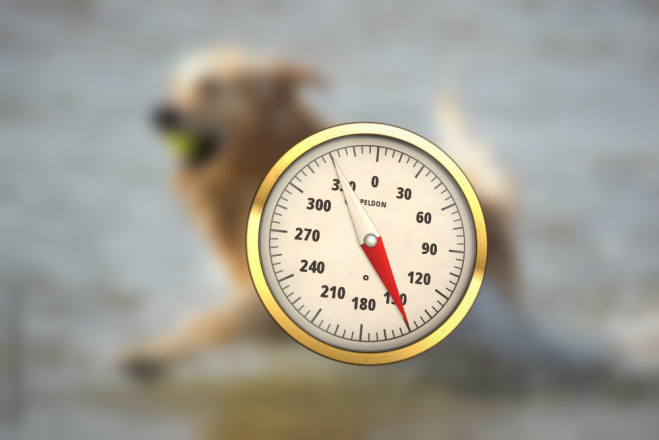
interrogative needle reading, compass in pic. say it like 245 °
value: 150 °
